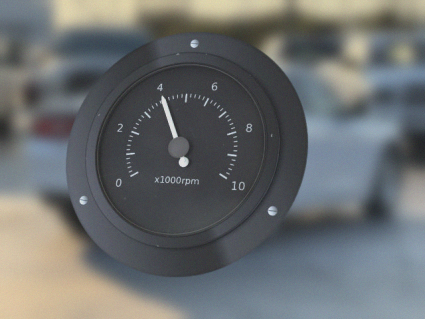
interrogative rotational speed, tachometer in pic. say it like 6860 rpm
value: 4000 rpm
